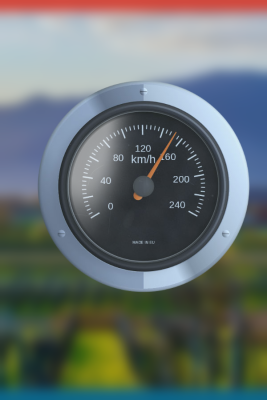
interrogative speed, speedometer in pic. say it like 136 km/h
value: 152 km/h
